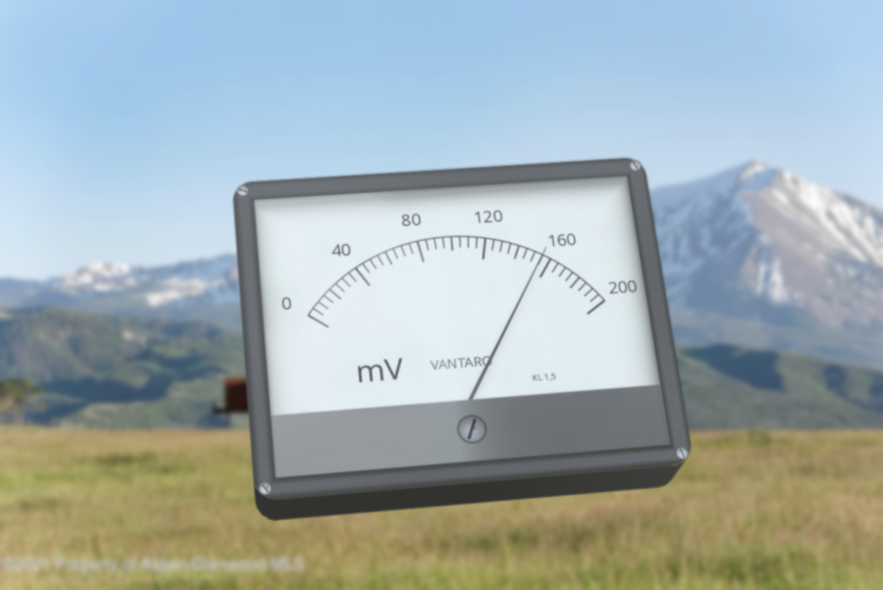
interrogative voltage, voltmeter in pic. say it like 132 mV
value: 155 mV
